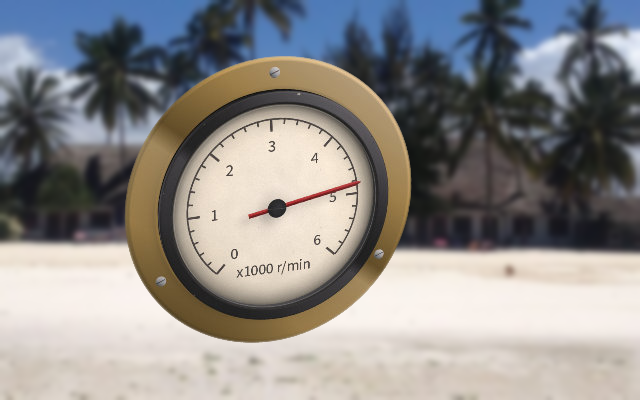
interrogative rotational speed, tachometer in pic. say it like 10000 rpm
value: 4800 rpm
